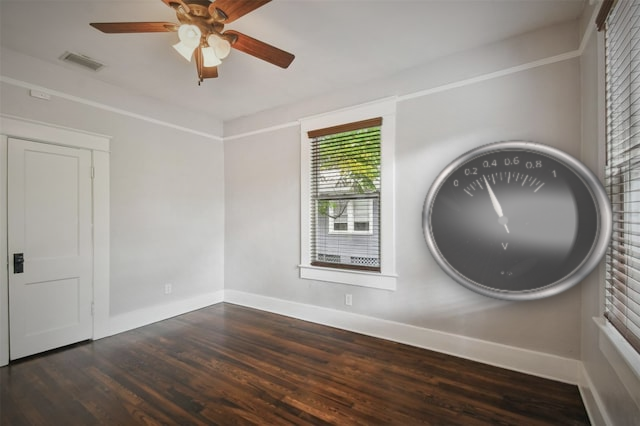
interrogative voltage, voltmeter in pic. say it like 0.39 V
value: 0.3 V
